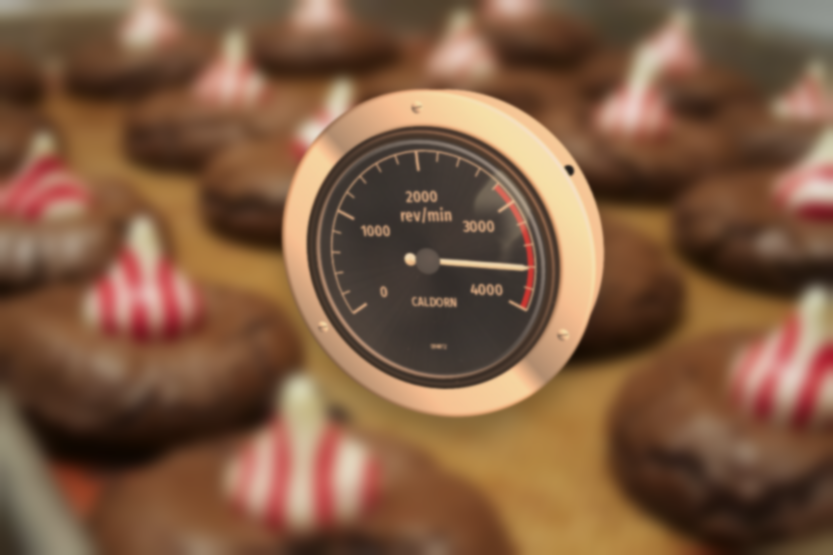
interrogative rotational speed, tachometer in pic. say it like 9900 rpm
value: 3600 rpm
